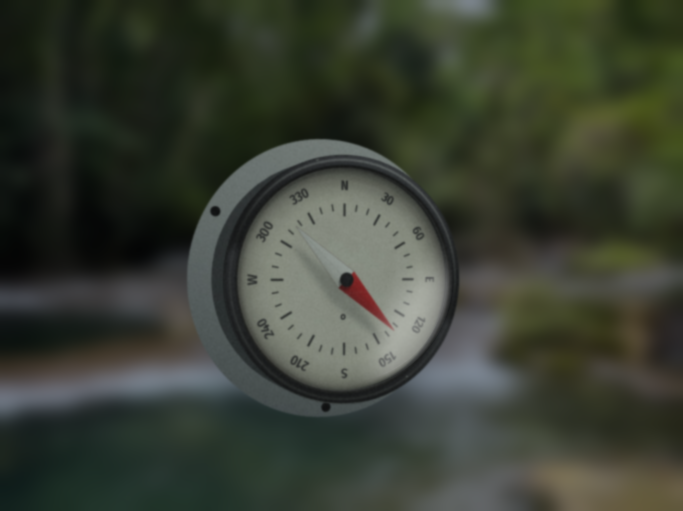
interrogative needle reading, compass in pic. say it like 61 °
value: 135 °
